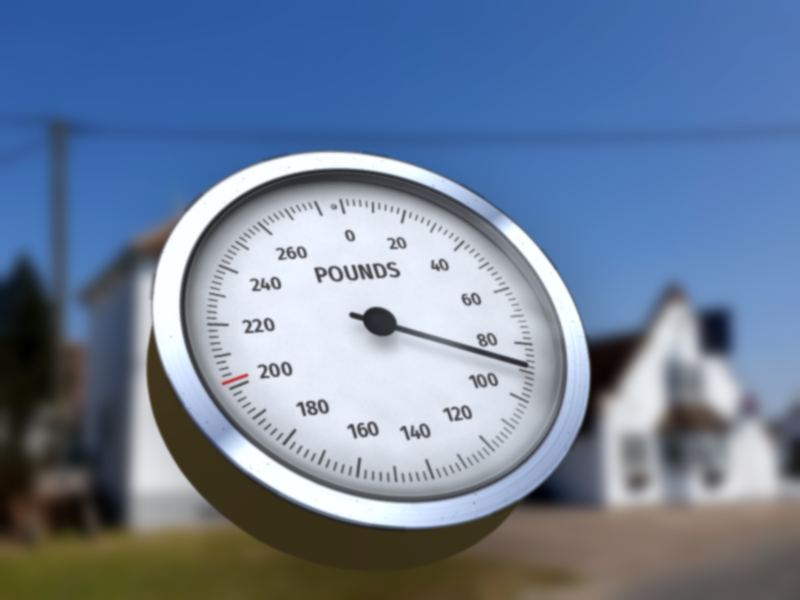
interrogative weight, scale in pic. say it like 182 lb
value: 90 lb
